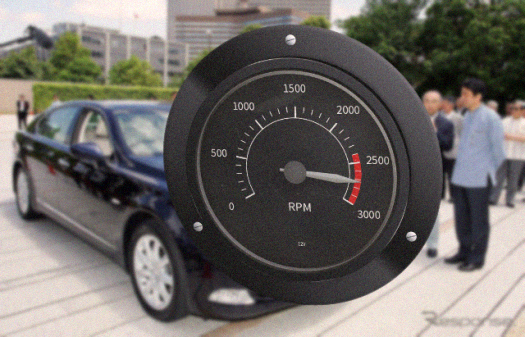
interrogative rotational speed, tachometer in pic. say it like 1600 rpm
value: 2700 rpm
